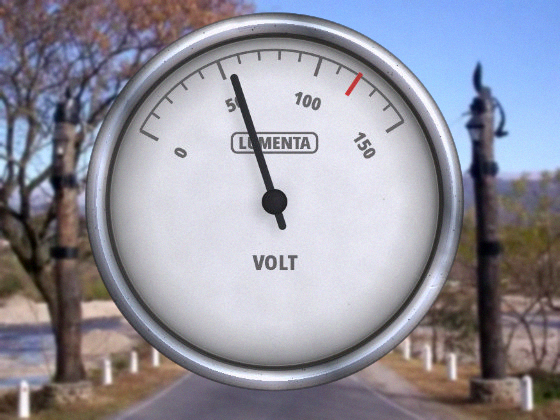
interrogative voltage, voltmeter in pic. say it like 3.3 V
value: 55 V
